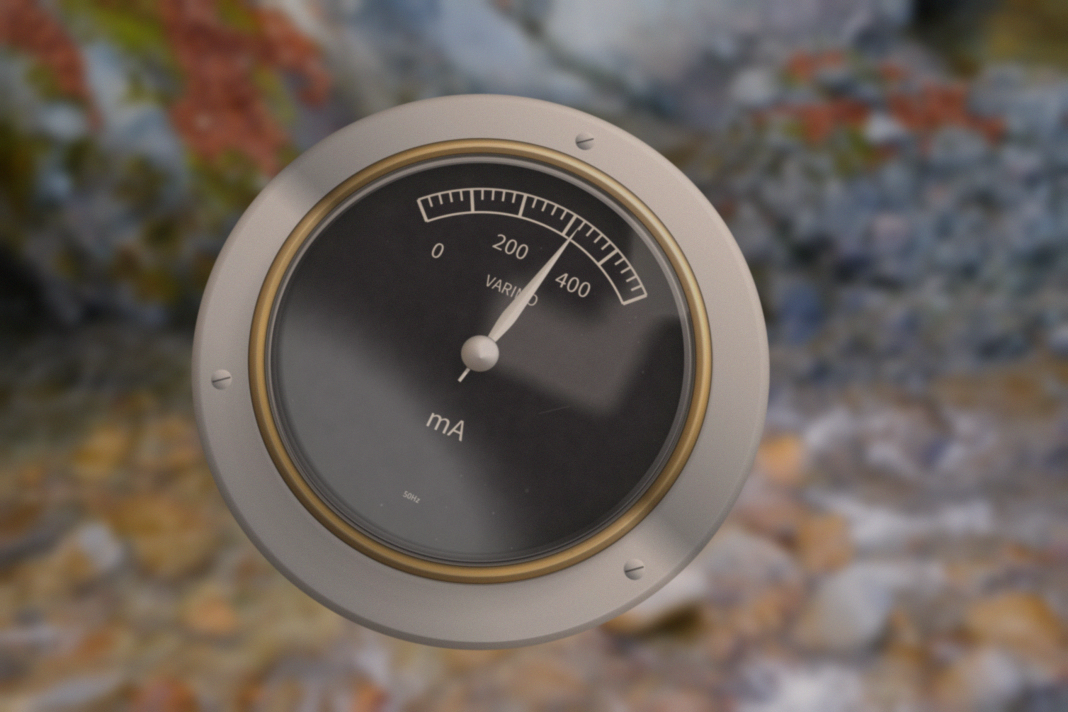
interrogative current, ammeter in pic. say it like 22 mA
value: 320 mA
